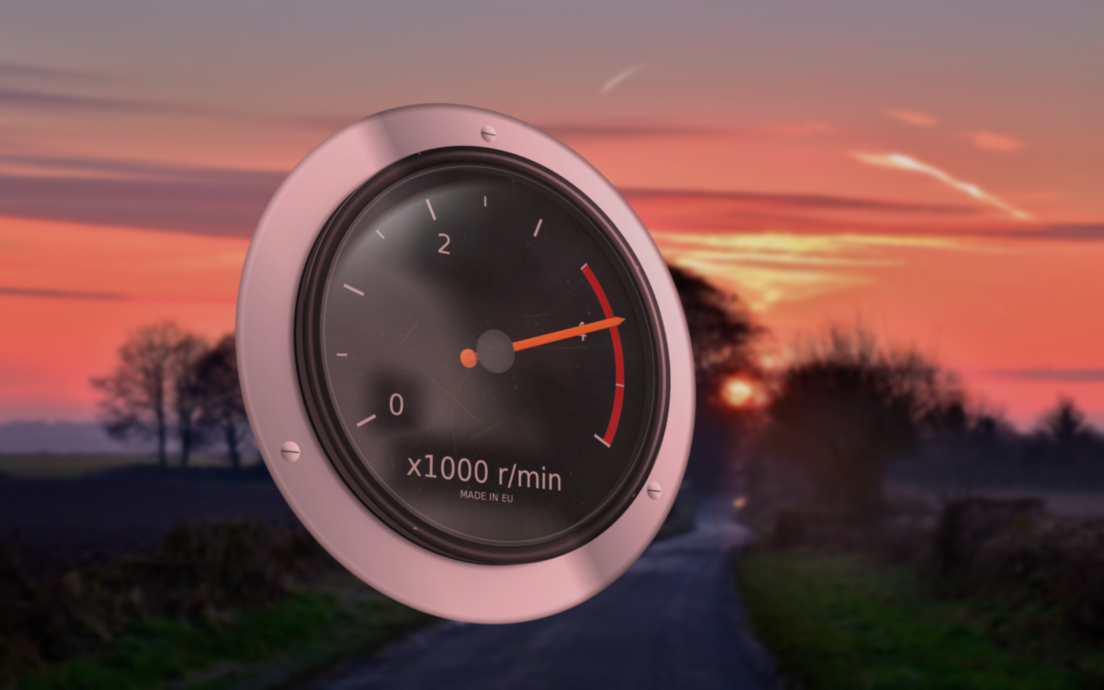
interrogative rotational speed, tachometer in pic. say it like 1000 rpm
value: 4000 rpm
